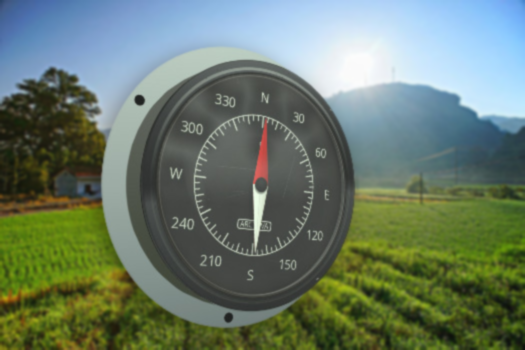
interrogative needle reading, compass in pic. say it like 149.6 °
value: 0 °
